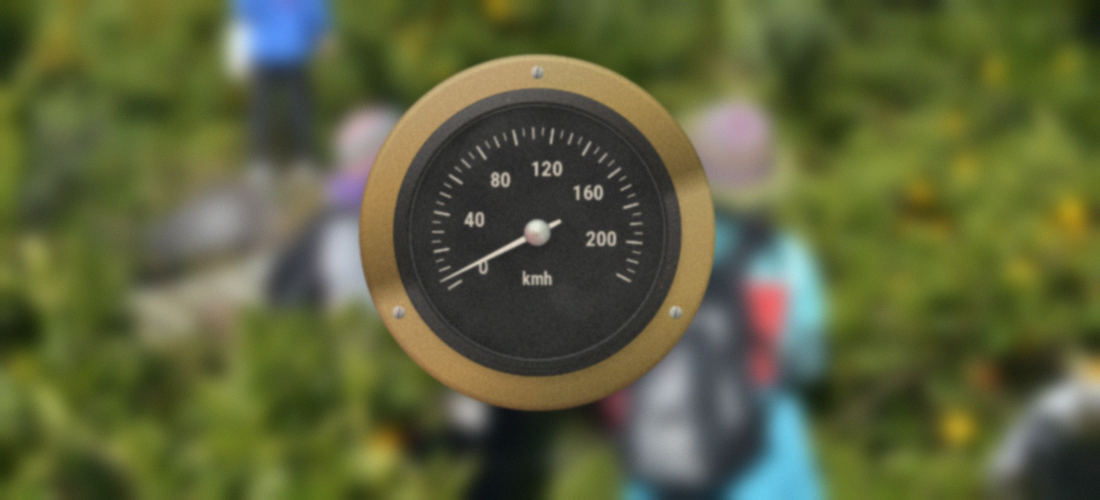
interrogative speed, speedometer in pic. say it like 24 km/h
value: 5 km/h
